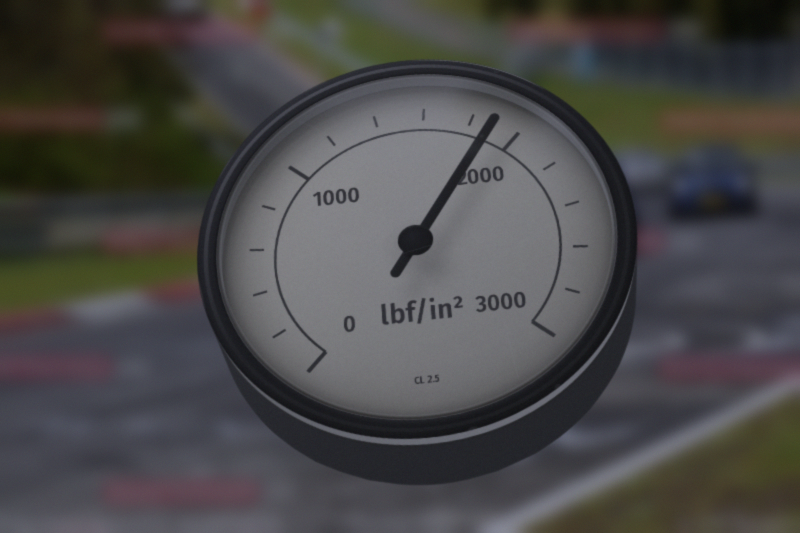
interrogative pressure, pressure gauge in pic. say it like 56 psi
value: 1900 psi
